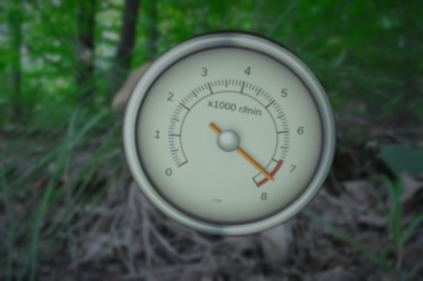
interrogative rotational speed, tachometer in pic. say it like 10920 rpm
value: 7500 rpm
